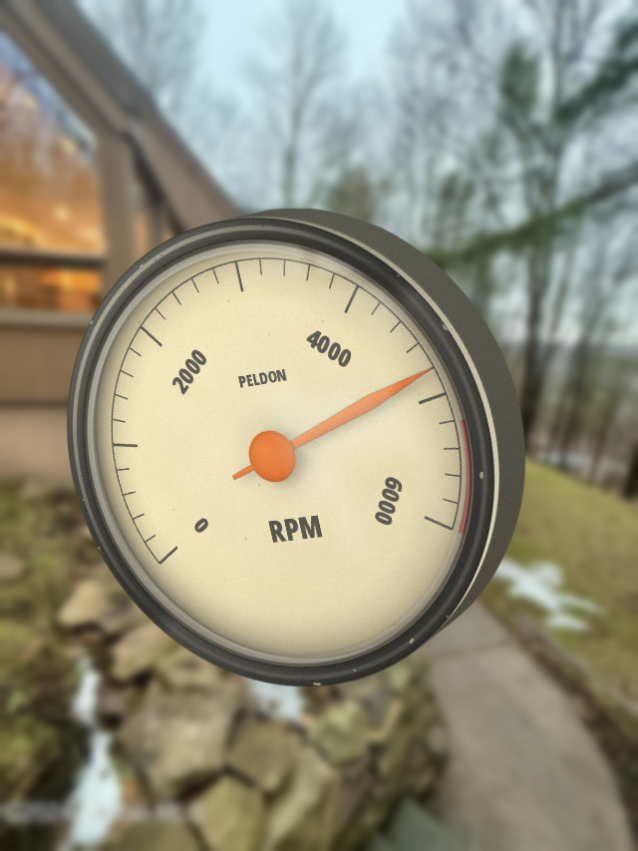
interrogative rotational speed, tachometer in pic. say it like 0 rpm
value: 4800 rpm
